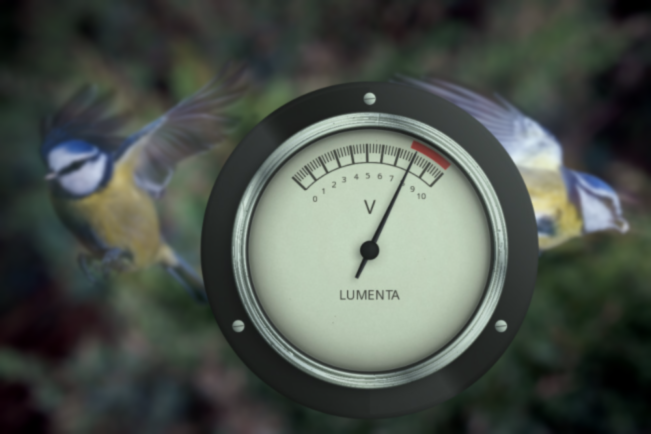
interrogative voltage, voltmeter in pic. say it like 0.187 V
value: 8 V
